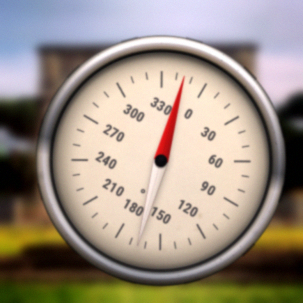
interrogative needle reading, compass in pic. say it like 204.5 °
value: 345 °
